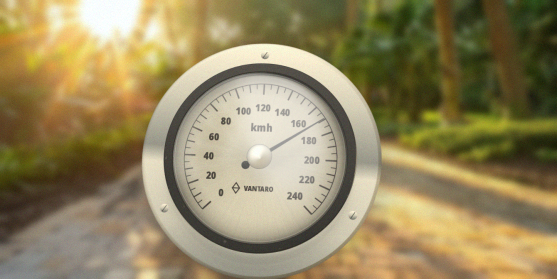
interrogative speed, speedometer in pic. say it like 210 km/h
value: 170 km/h
